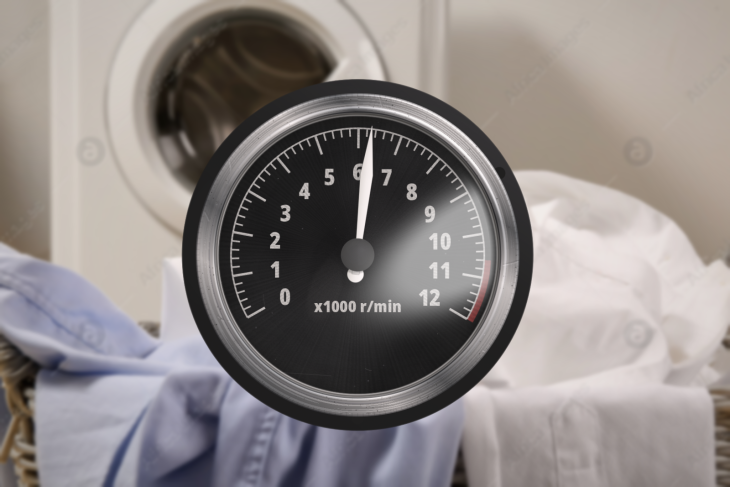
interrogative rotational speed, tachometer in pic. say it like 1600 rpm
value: 6300 rpm
